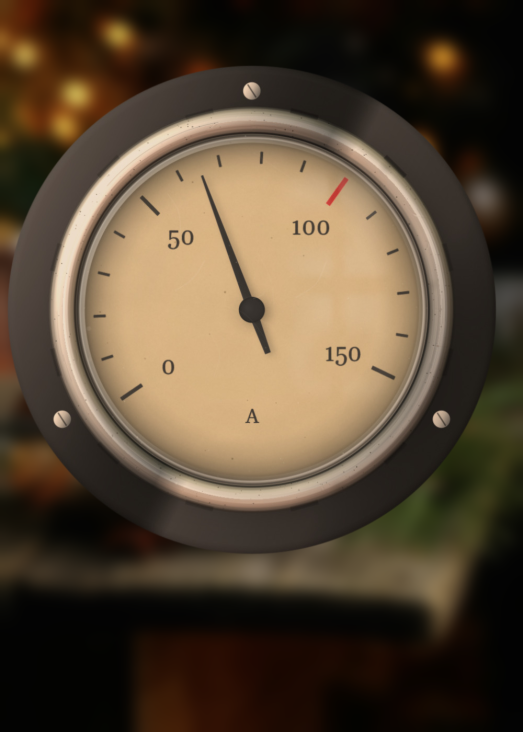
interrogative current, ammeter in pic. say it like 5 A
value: 65 A
